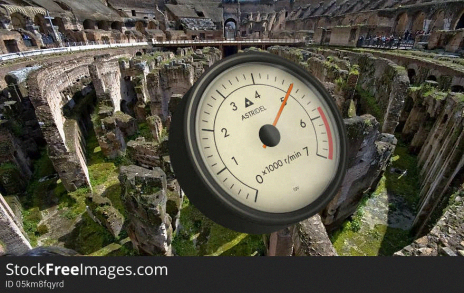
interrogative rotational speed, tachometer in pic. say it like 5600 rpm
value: 5000 rpm
